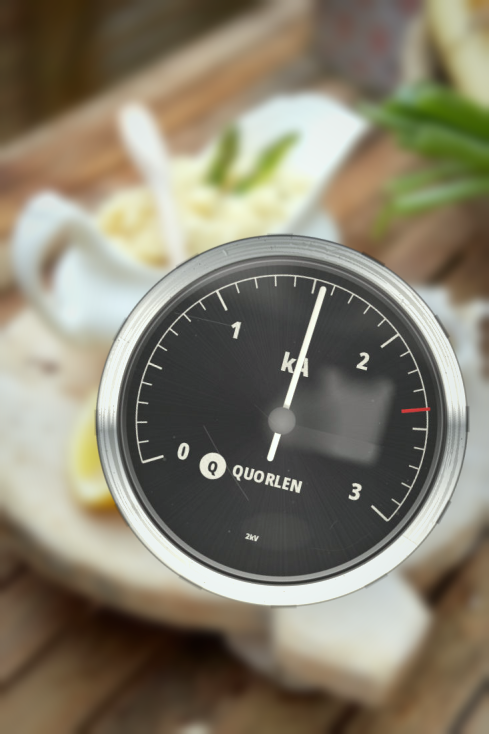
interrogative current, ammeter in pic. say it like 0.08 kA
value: 1.55 kA
